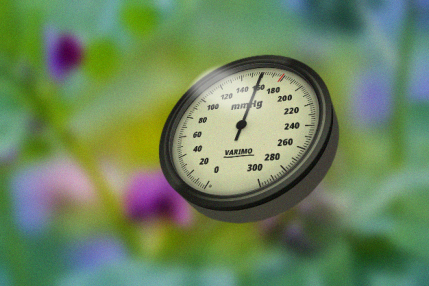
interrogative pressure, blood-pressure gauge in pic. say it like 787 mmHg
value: 160 mmHg
